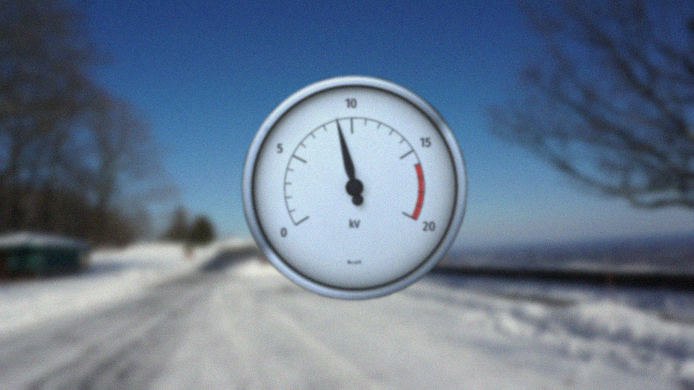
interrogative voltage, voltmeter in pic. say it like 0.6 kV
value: 9 kV
